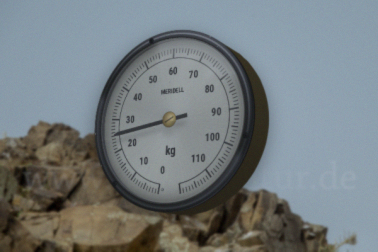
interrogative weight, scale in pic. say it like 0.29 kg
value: 25 kg
